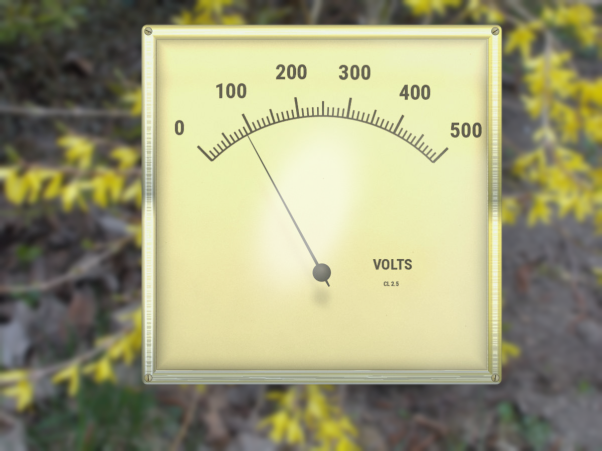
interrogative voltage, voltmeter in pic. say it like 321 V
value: 90 V
